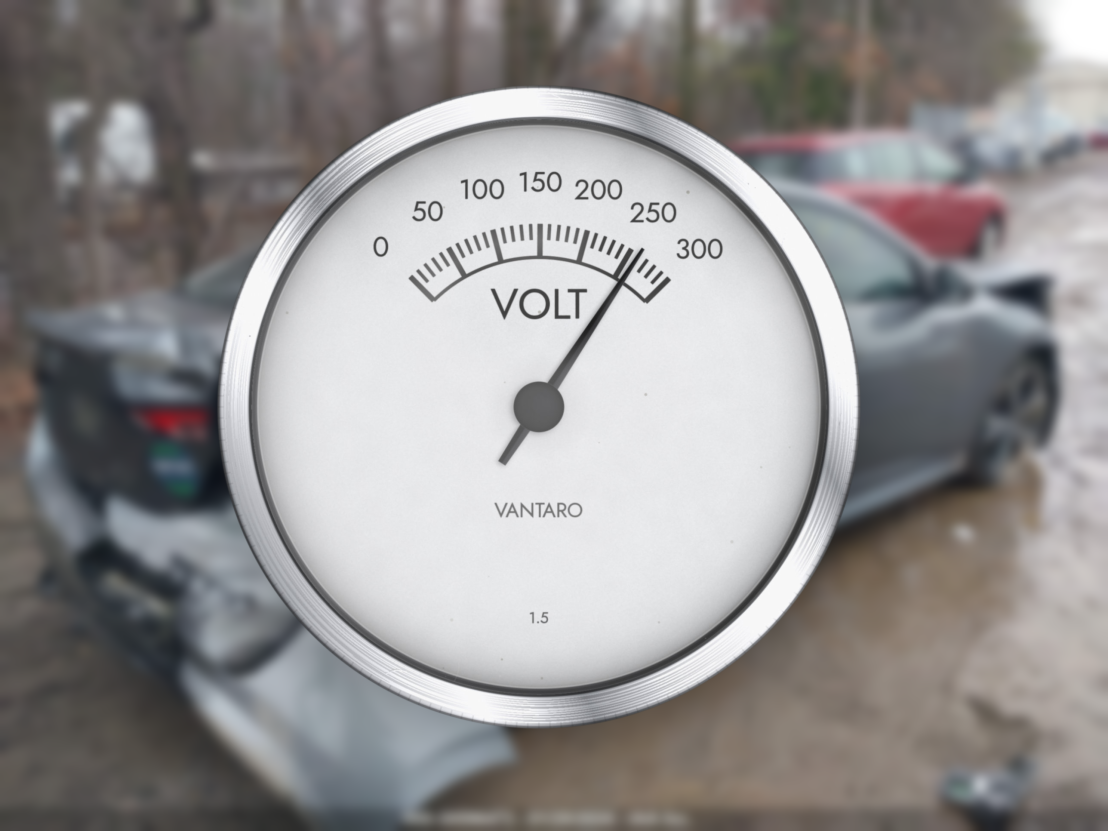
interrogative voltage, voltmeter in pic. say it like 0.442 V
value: 260 V
